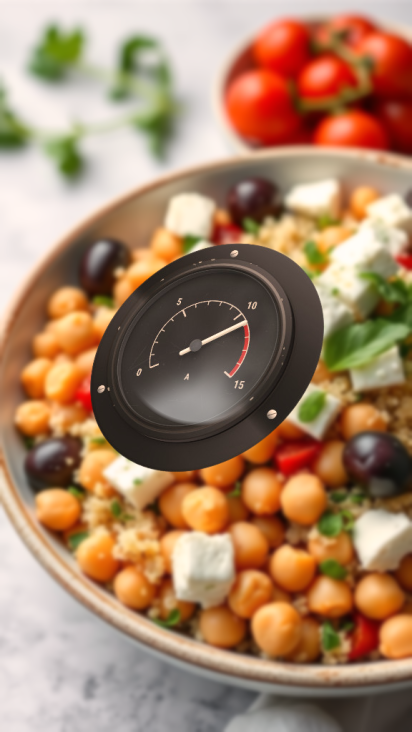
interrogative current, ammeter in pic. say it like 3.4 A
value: 11 A
